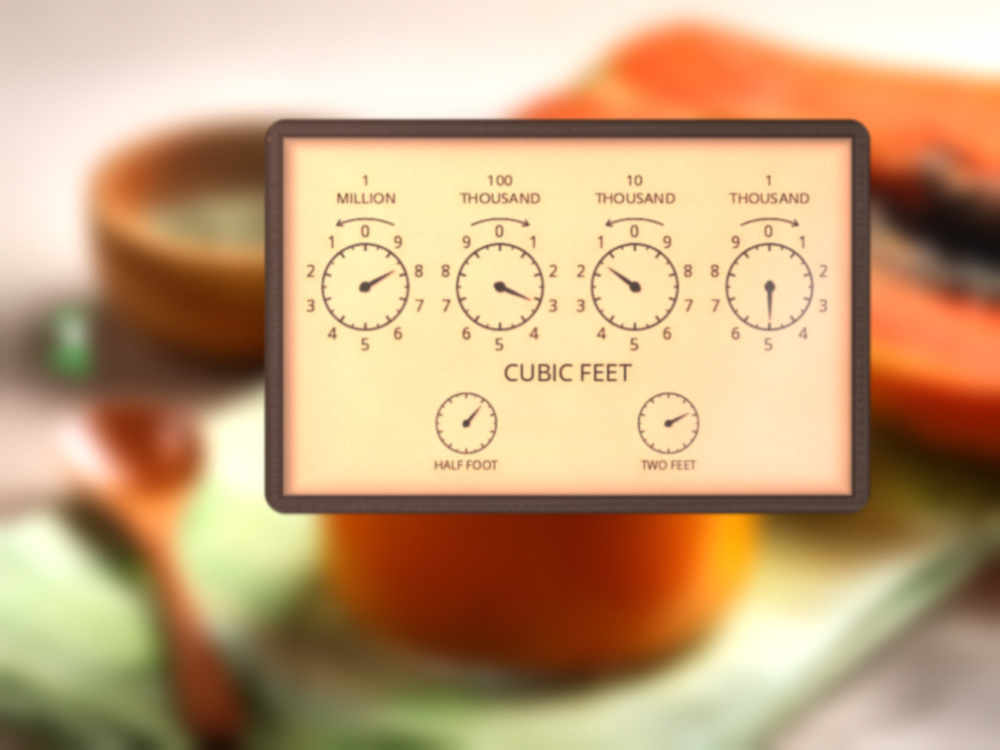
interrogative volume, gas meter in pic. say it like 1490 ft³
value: 831500 ft³
